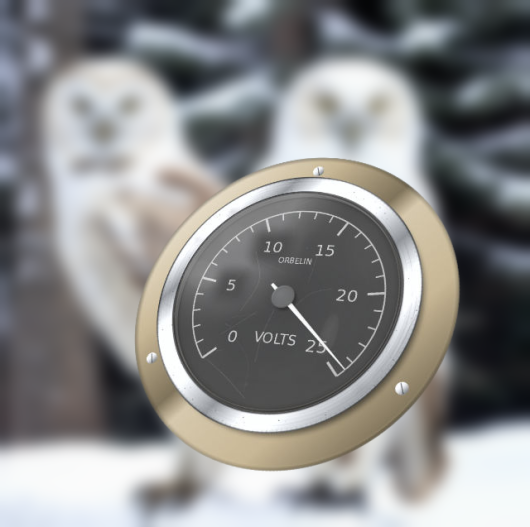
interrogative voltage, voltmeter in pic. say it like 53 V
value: 24.5 V
